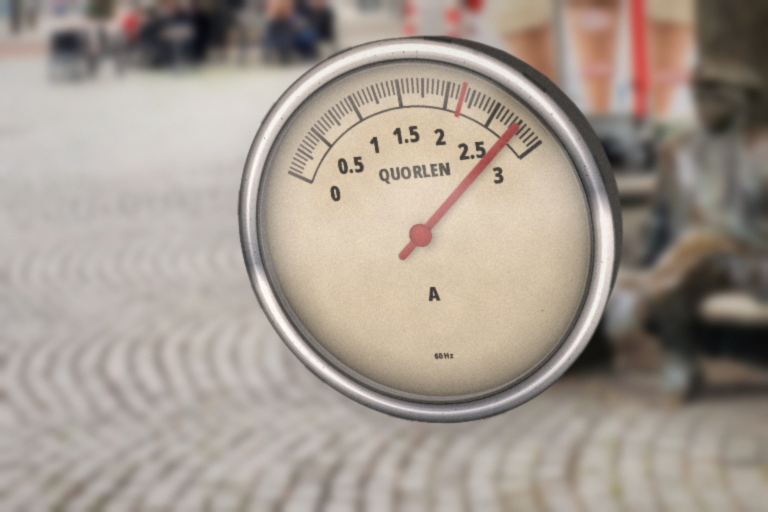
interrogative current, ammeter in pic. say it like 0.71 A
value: 2.75 A
